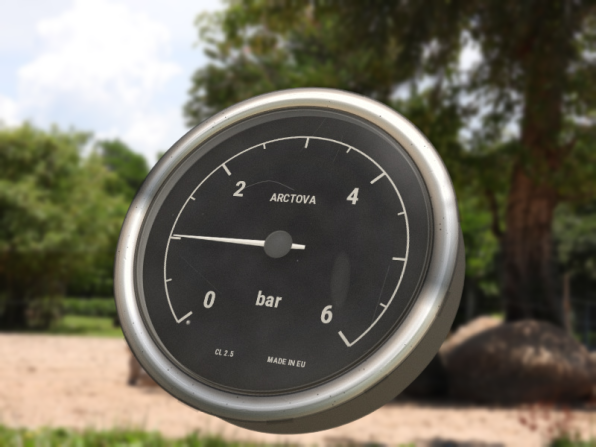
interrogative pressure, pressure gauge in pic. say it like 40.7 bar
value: 1 bar
